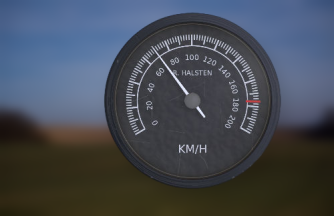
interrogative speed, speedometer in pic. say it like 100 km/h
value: 70 km/h
